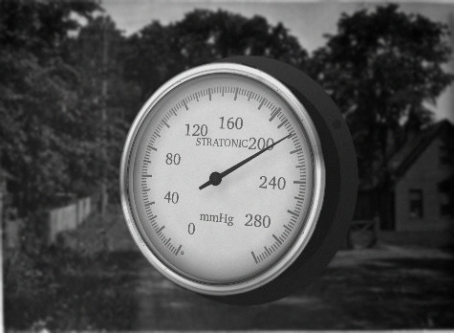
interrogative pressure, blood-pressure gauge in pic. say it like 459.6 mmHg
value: 210 mmHg
